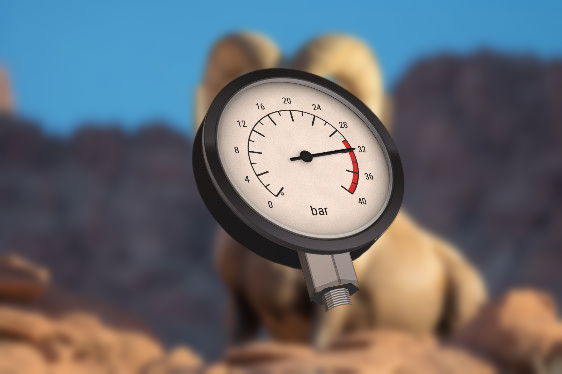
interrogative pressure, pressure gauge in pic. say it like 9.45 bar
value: 32 bar
